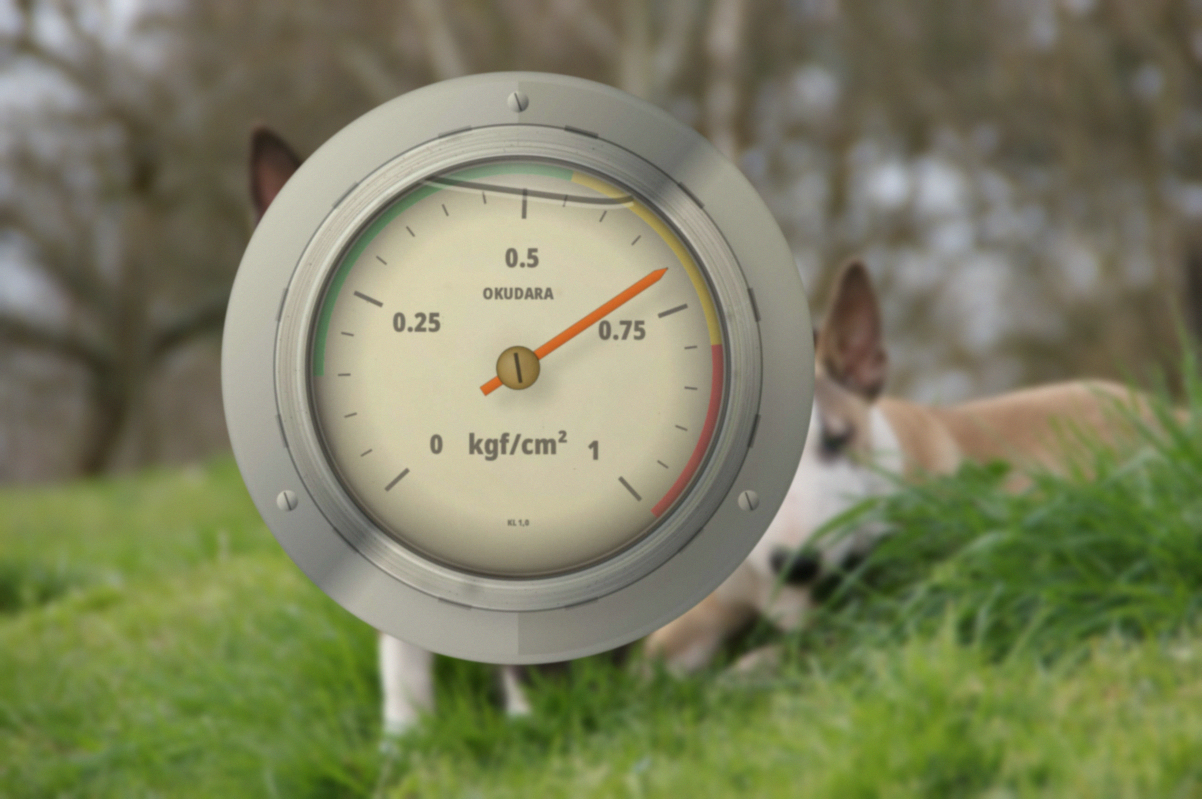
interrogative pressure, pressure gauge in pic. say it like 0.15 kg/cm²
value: 0.7 kg/cm²
